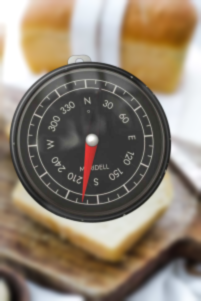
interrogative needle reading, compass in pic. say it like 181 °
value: 195 °
